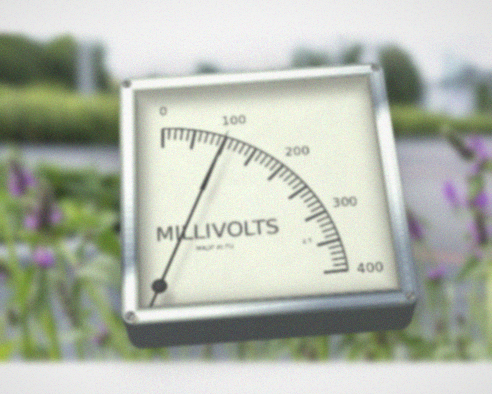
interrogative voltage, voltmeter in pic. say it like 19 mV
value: 100 mV
